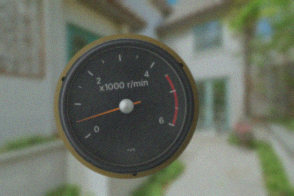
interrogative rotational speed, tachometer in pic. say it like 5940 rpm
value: 500 rpm
